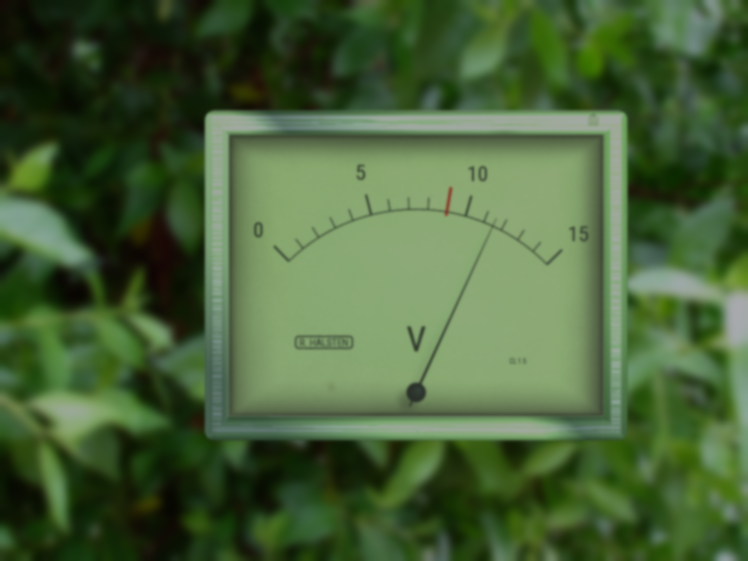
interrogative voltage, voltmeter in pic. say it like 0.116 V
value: 11.5 V
